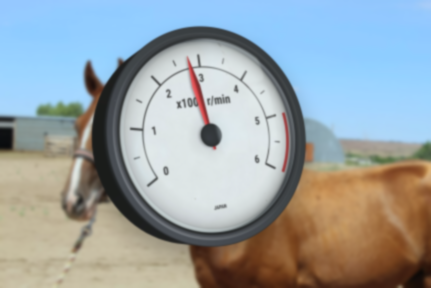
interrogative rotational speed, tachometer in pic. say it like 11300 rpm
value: 2750 rpm
